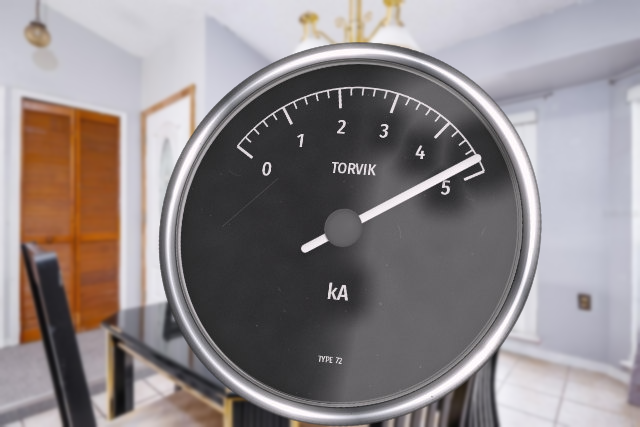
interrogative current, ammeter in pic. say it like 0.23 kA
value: 4.8 kA
